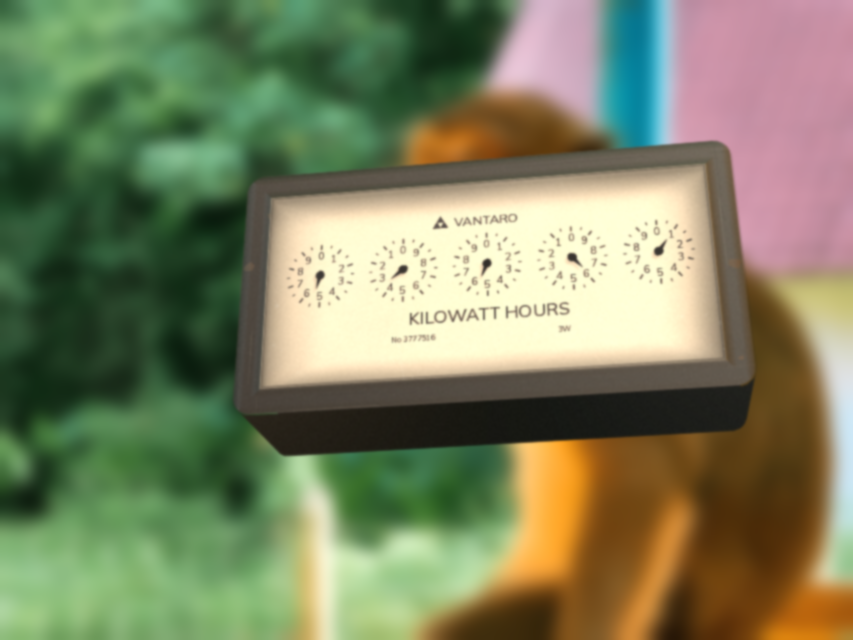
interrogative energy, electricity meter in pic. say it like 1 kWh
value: 53561 kWh
